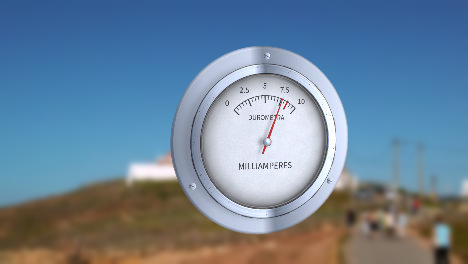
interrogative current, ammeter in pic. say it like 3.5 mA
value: 7.5 mA
